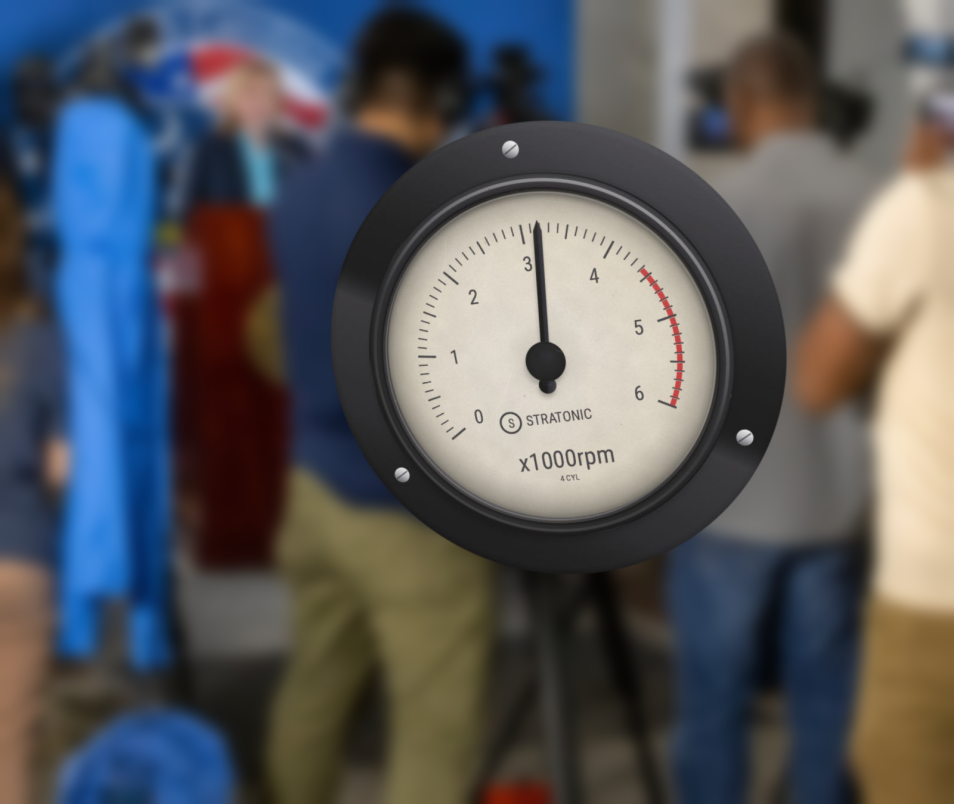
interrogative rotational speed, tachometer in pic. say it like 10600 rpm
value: 3200 rpm
